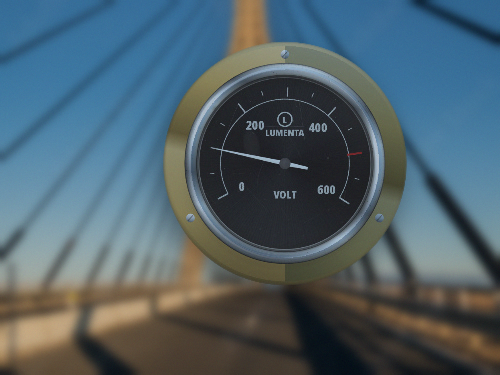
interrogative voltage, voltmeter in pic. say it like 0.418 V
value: 100 V
